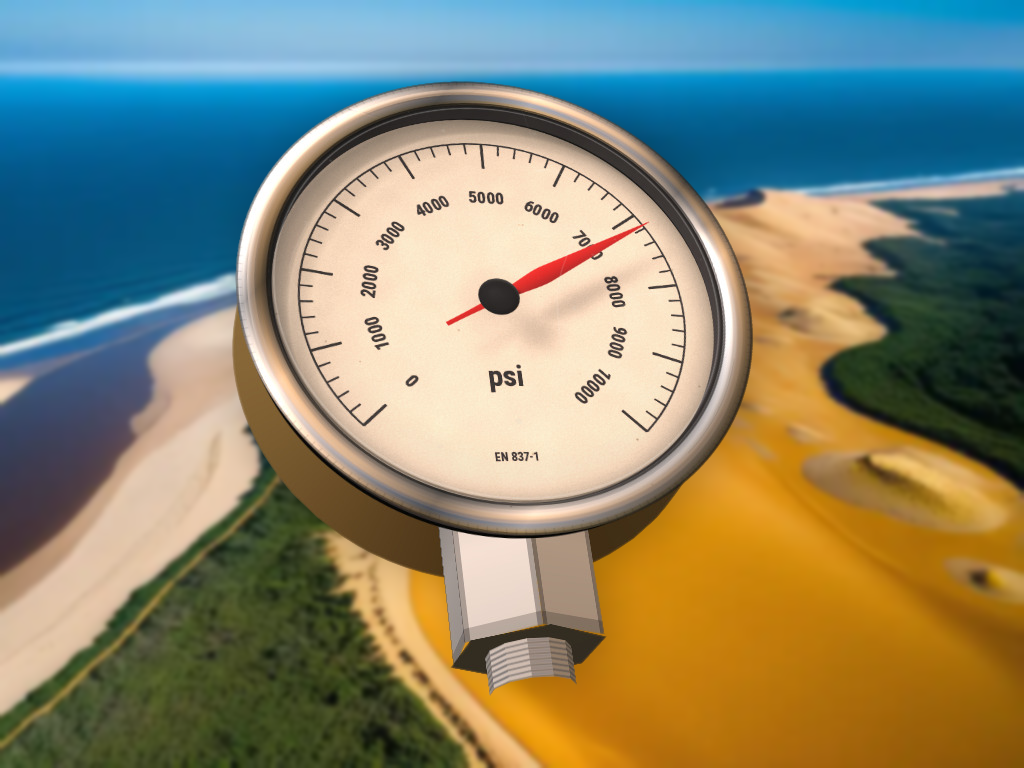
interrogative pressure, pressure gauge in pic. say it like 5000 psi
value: 7200 psi
